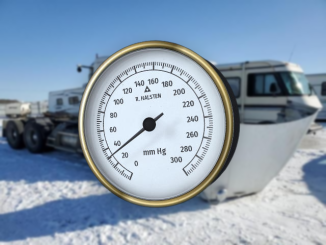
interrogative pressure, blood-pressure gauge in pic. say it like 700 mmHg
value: 30 mmHg
